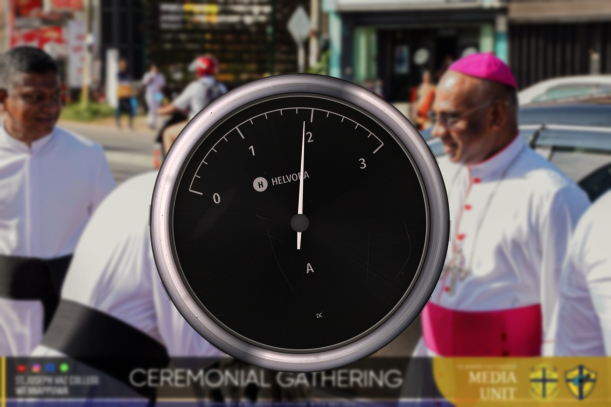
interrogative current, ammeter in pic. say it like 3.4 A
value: 1.9 A
